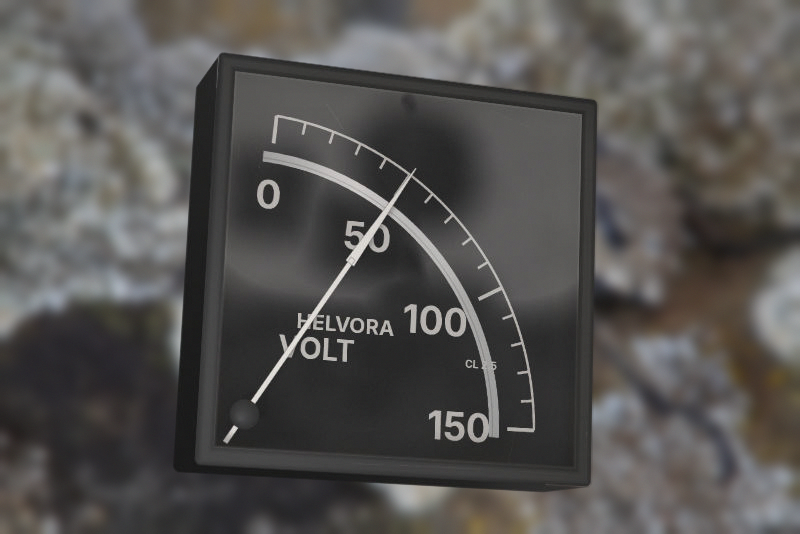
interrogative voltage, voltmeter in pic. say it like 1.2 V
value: 50 V
